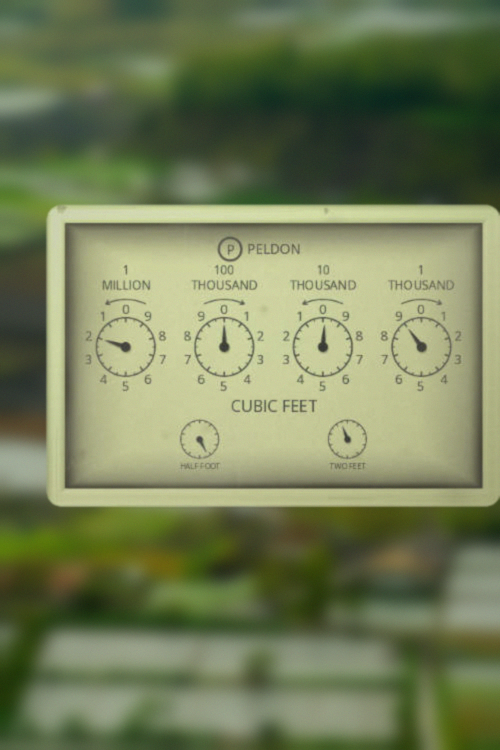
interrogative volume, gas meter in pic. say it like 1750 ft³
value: 199900 ft³
